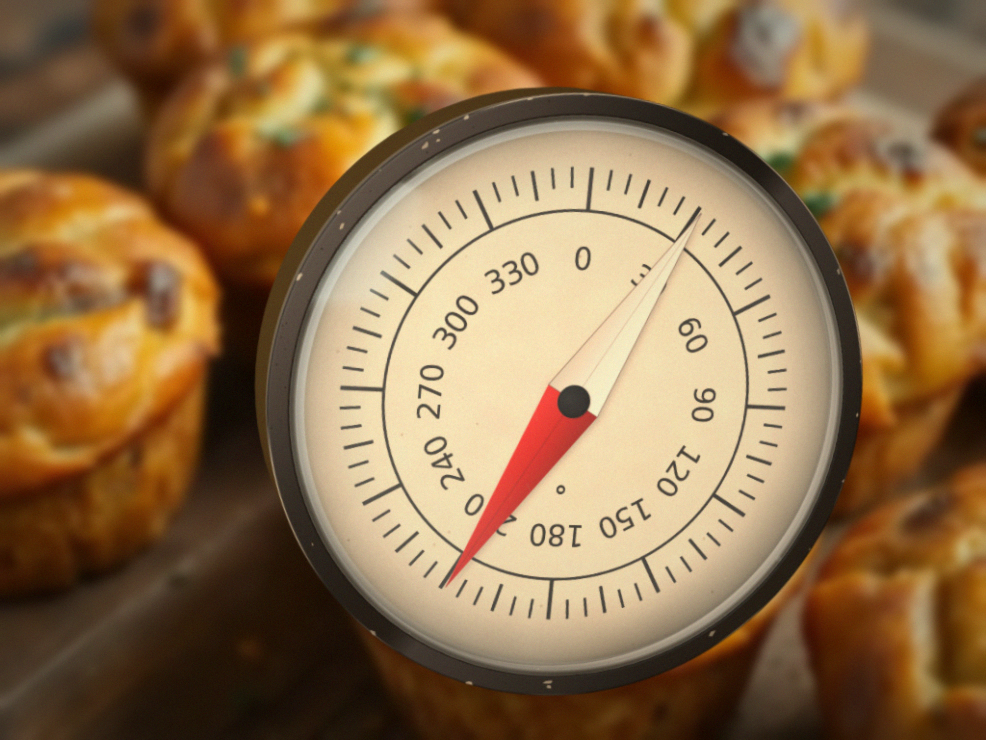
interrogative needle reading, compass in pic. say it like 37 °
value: 210 °
